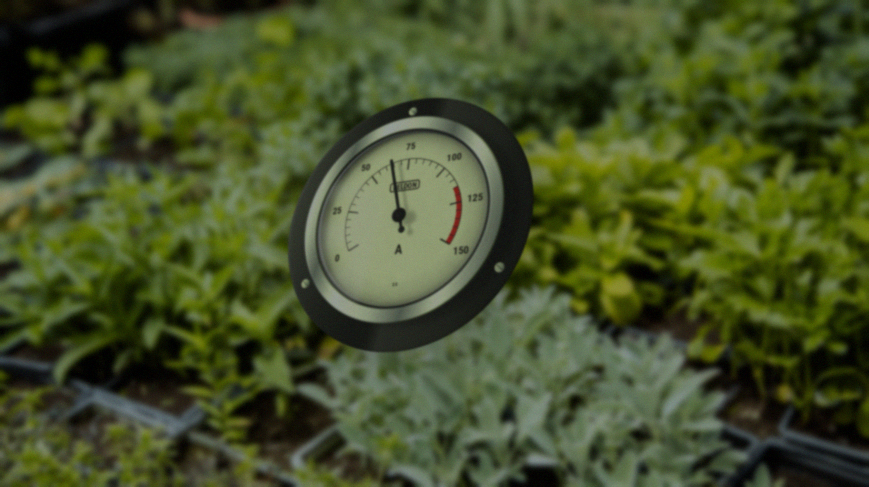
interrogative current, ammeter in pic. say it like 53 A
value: 65 A
